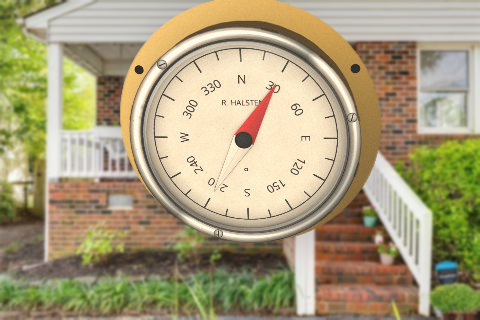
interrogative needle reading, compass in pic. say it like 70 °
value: 30 °
